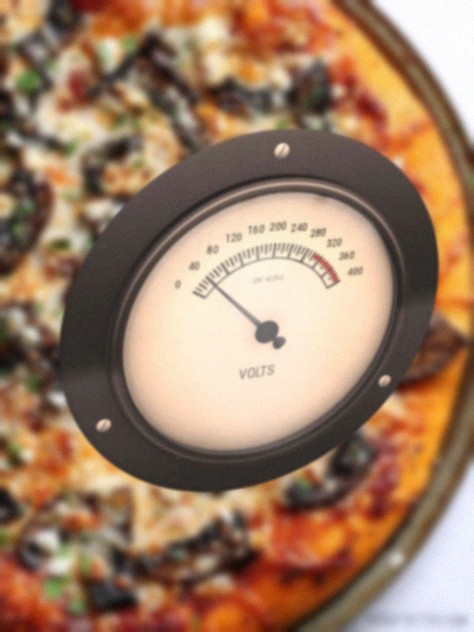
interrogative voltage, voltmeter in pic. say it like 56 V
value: 40 V
